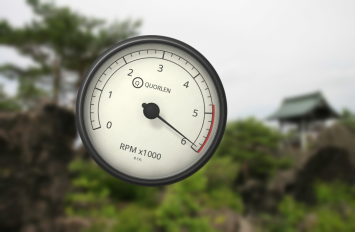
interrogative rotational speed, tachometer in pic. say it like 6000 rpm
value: 5900 rpm
